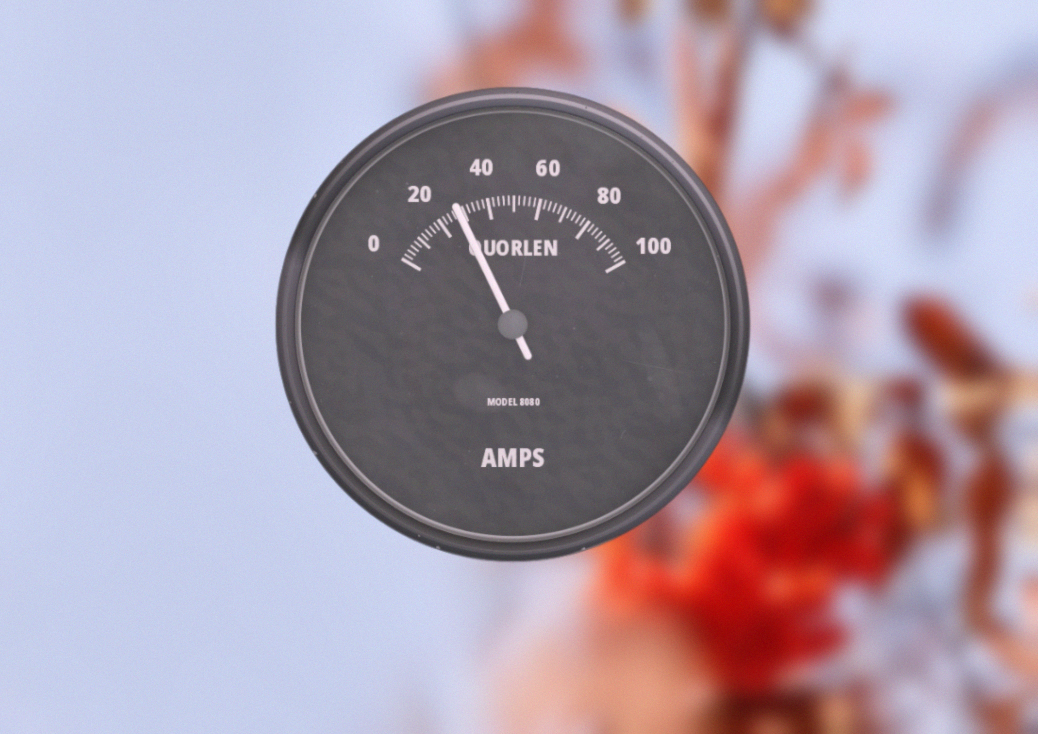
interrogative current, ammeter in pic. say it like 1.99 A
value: 28 A
